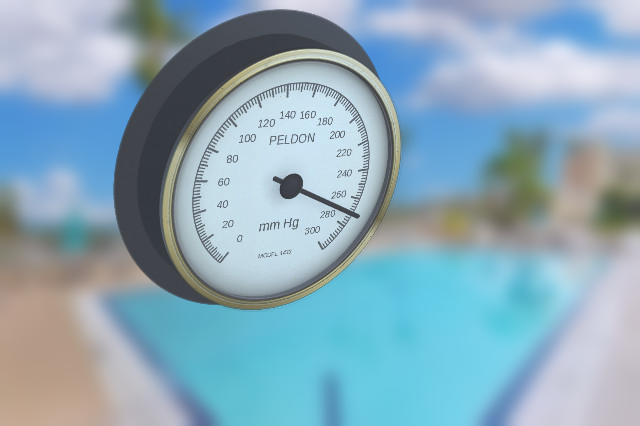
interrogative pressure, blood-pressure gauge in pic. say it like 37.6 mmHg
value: 270 mmHg
